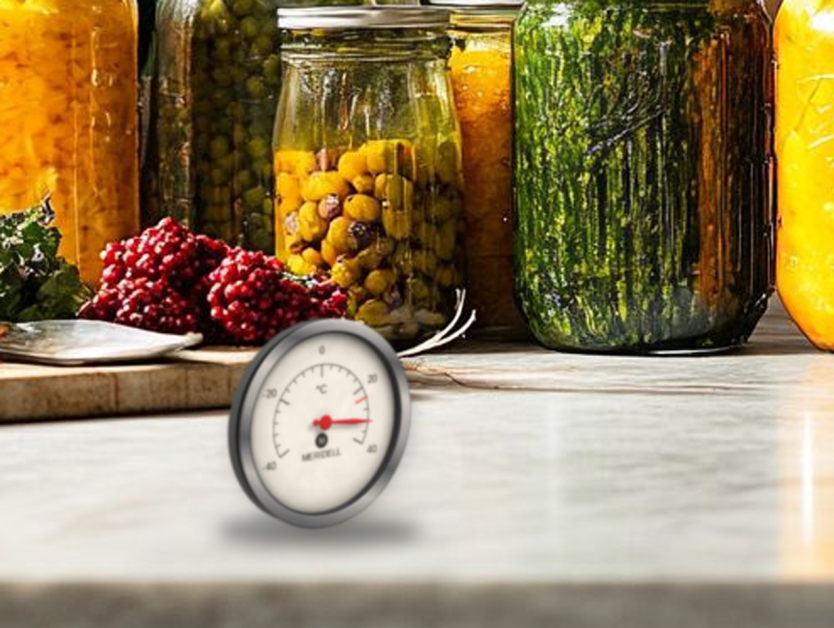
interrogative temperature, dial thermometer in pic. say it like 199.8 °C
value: 32 °C
